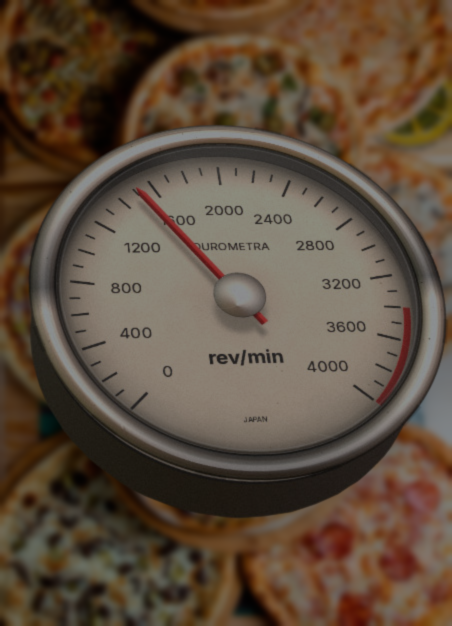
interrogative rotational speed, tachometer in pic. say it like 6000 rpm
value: 1500 rpm
